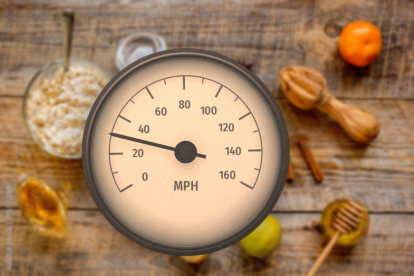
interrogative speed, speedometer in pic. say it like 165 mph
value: 30 mph
